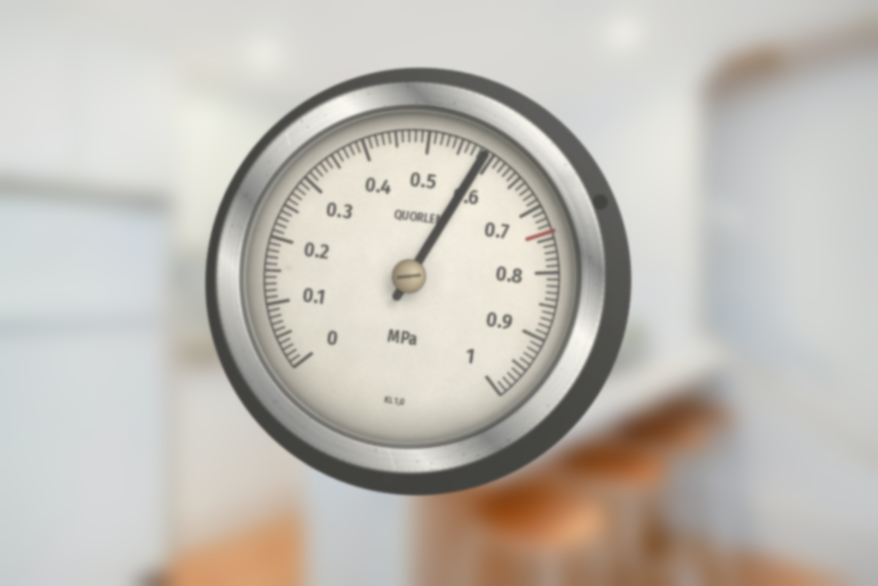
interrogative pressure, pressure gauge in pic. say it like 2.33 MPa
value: 0.59 MPa
